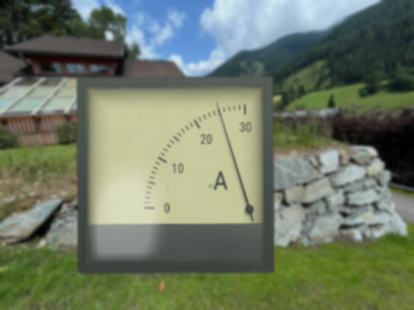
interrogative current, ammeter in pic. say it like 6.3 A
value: 25 A
